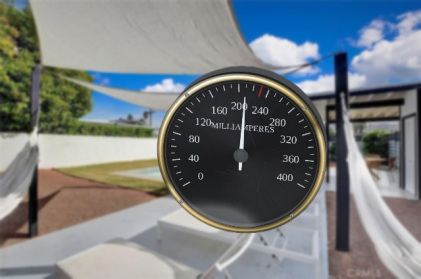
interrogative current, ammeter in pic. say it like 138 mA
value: 210 mA
